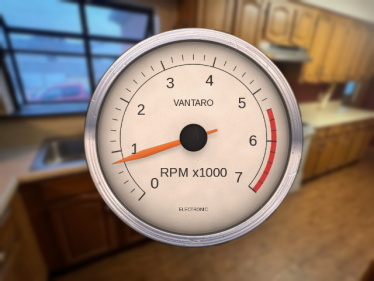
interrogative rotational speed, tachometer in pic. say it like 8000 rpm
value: 800 rpm
